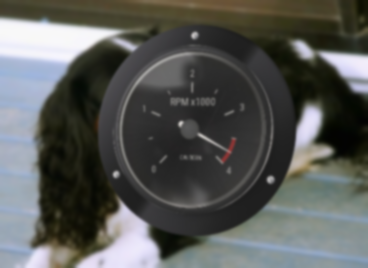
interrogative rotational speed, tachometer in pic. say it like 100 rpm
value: 3750 rpm
